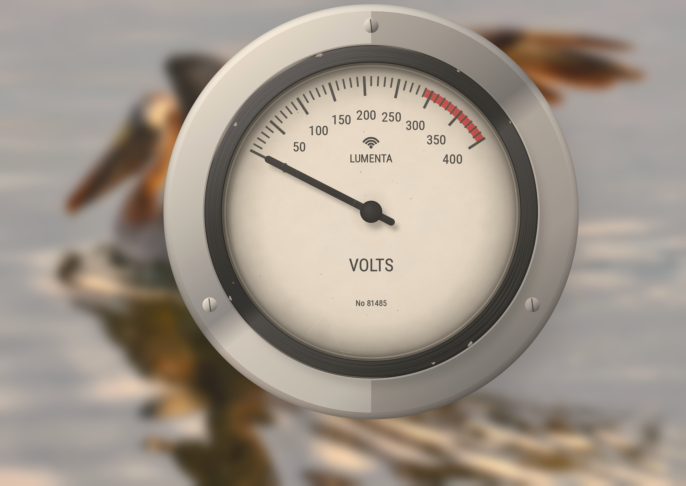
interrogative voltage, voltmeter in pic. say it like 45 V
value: 0 V
